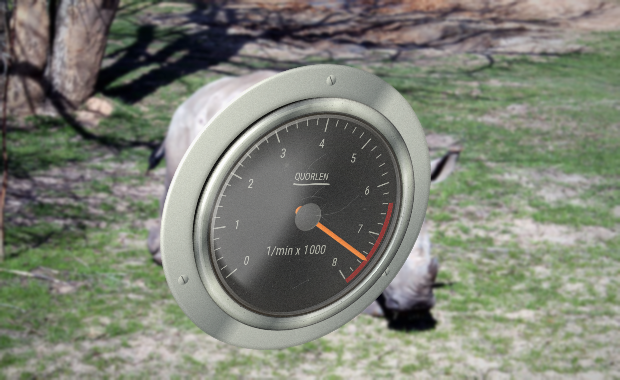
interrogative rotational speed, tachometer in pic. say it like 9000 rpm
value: 7500 rpm
